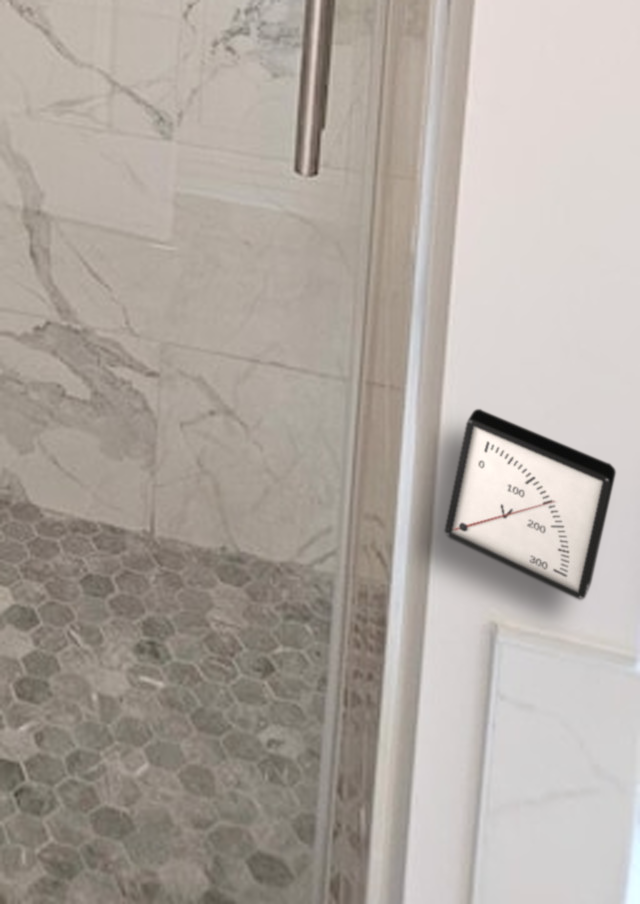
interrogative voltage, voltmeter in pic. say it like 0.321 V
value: 150 V
